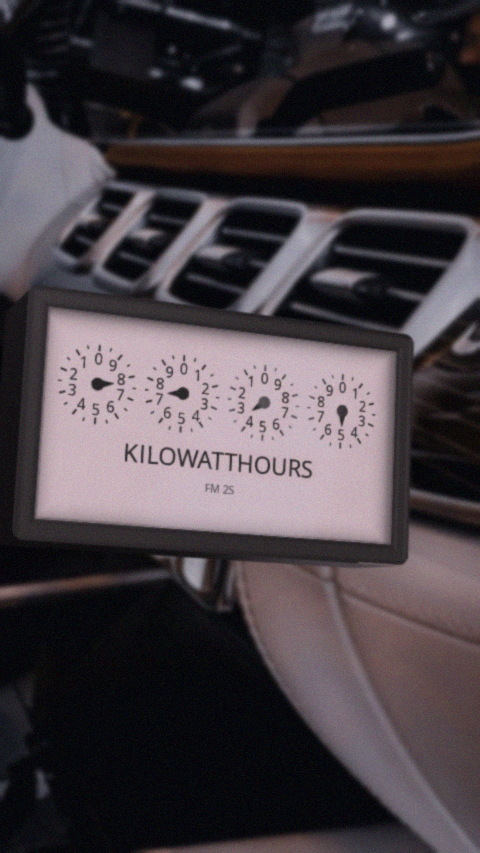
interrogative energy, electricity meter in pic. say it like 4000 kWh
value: 7735 kWh
